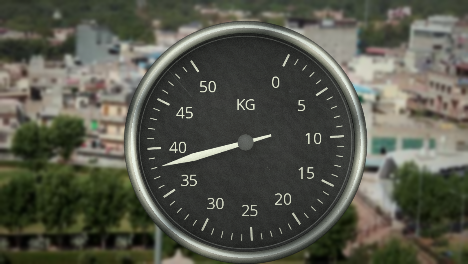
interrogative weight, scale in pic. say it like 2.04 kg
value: 38 kg
